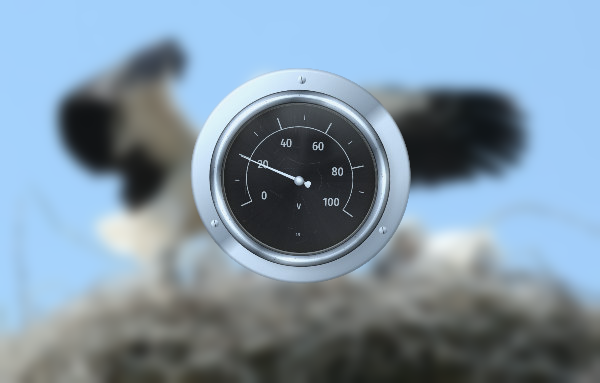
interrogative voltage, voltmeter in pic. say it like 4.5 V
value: 20 V
